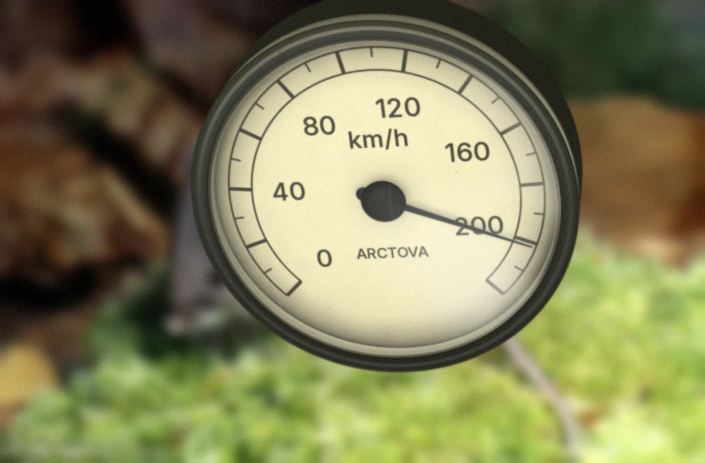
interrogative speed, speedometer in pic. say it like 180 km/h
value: 200 km/h
